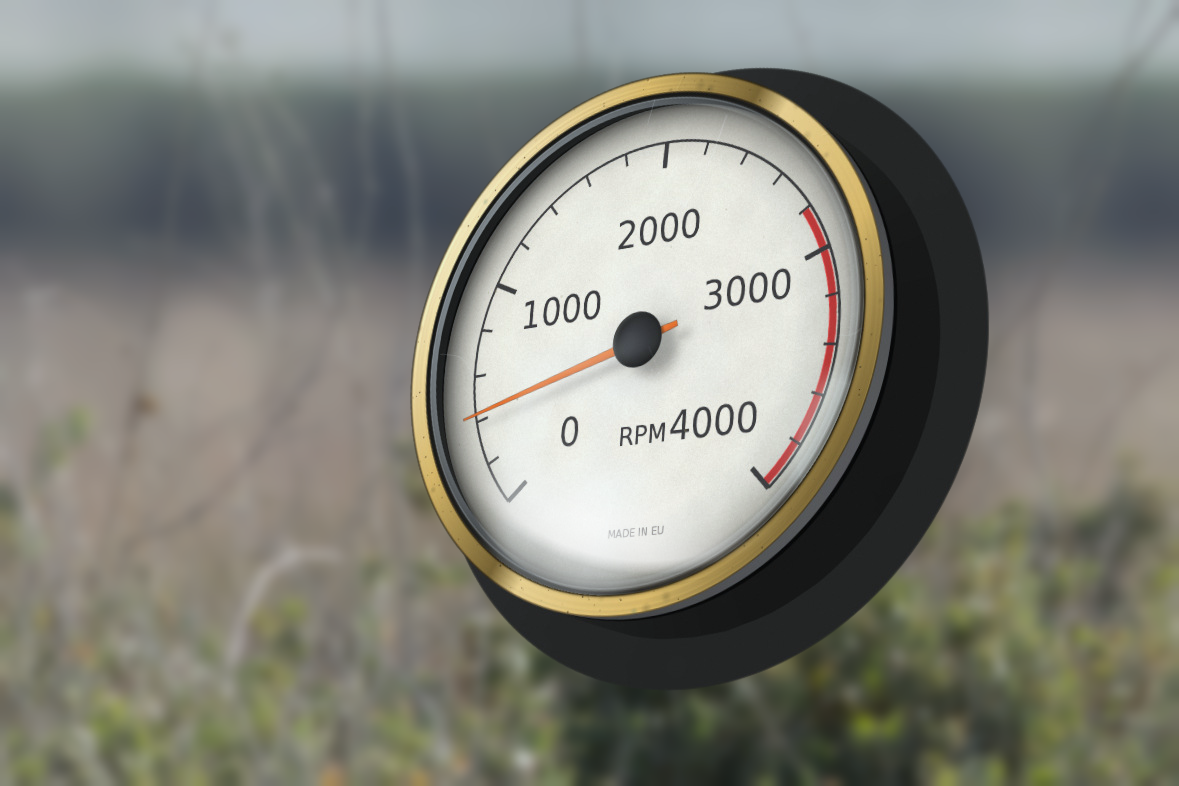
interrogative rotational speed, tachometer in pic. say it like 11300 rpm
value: 400 rpm
